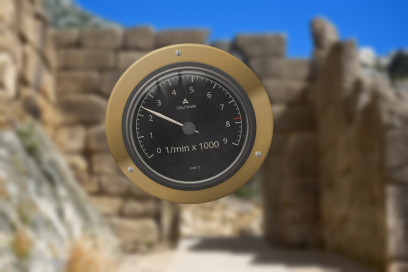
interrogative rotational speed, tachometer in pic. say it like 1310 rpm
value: 2400 rpm
